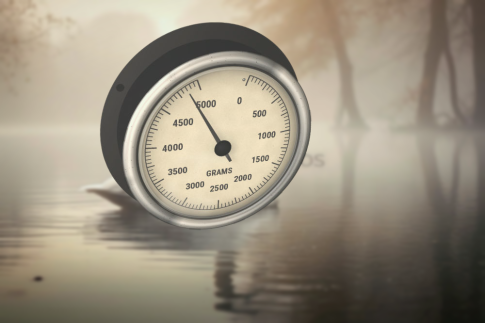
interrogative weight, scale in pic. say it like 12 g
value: 4850 g
